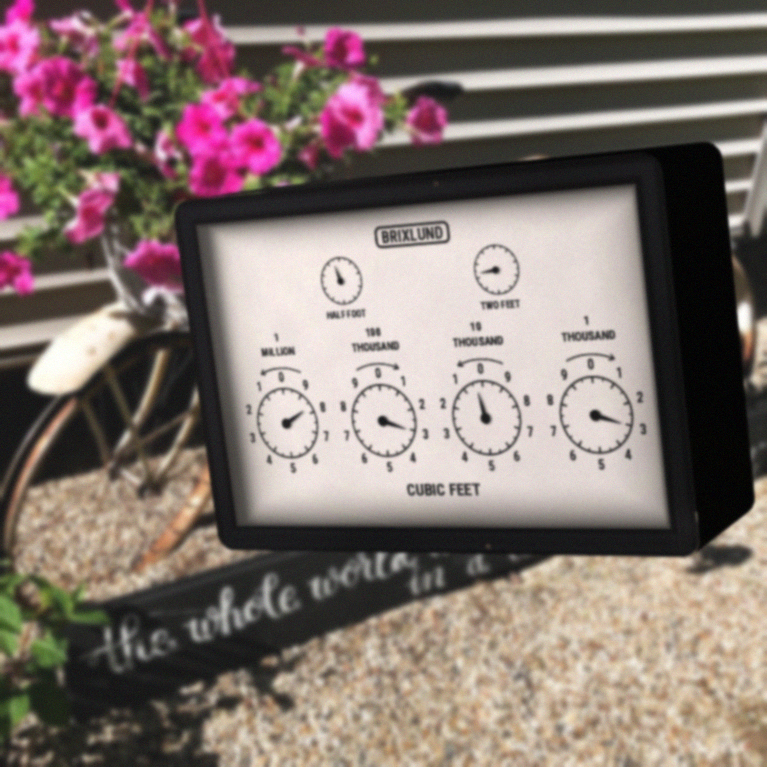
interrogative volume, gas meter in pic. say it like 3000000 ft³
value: 830300 ft³
